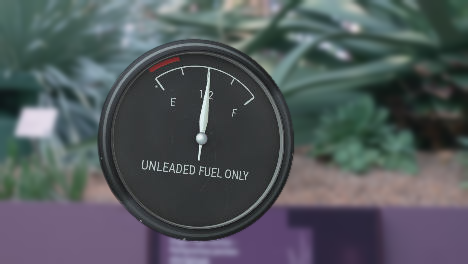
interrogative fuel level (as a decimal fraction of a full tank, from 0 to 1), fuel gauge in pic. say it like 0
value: 0.5
